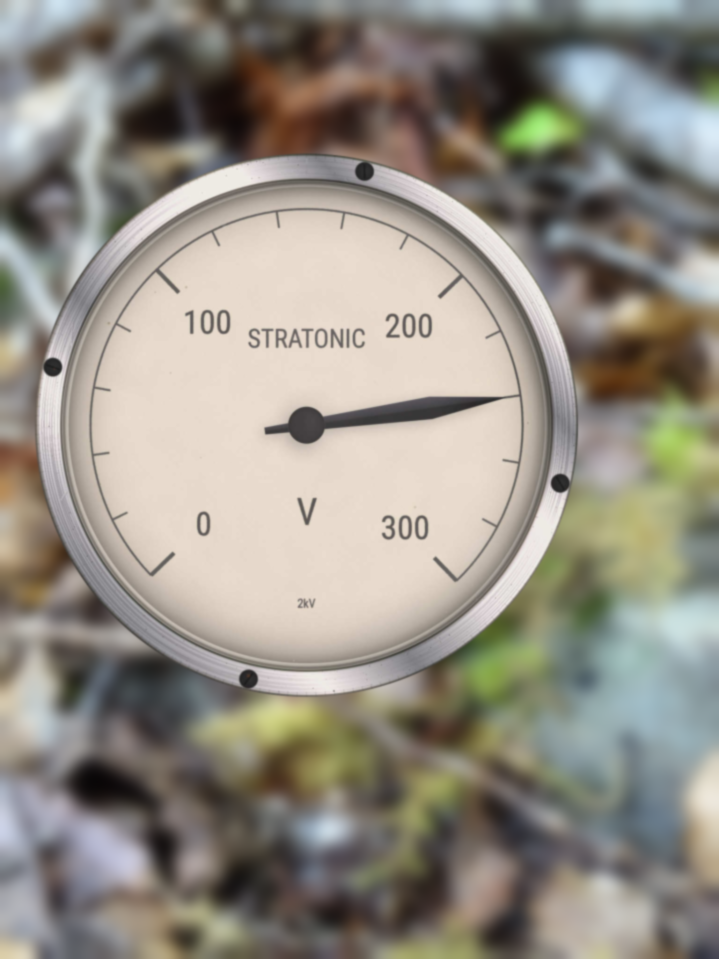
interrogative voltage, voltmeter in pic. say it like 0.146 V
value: 240 V
